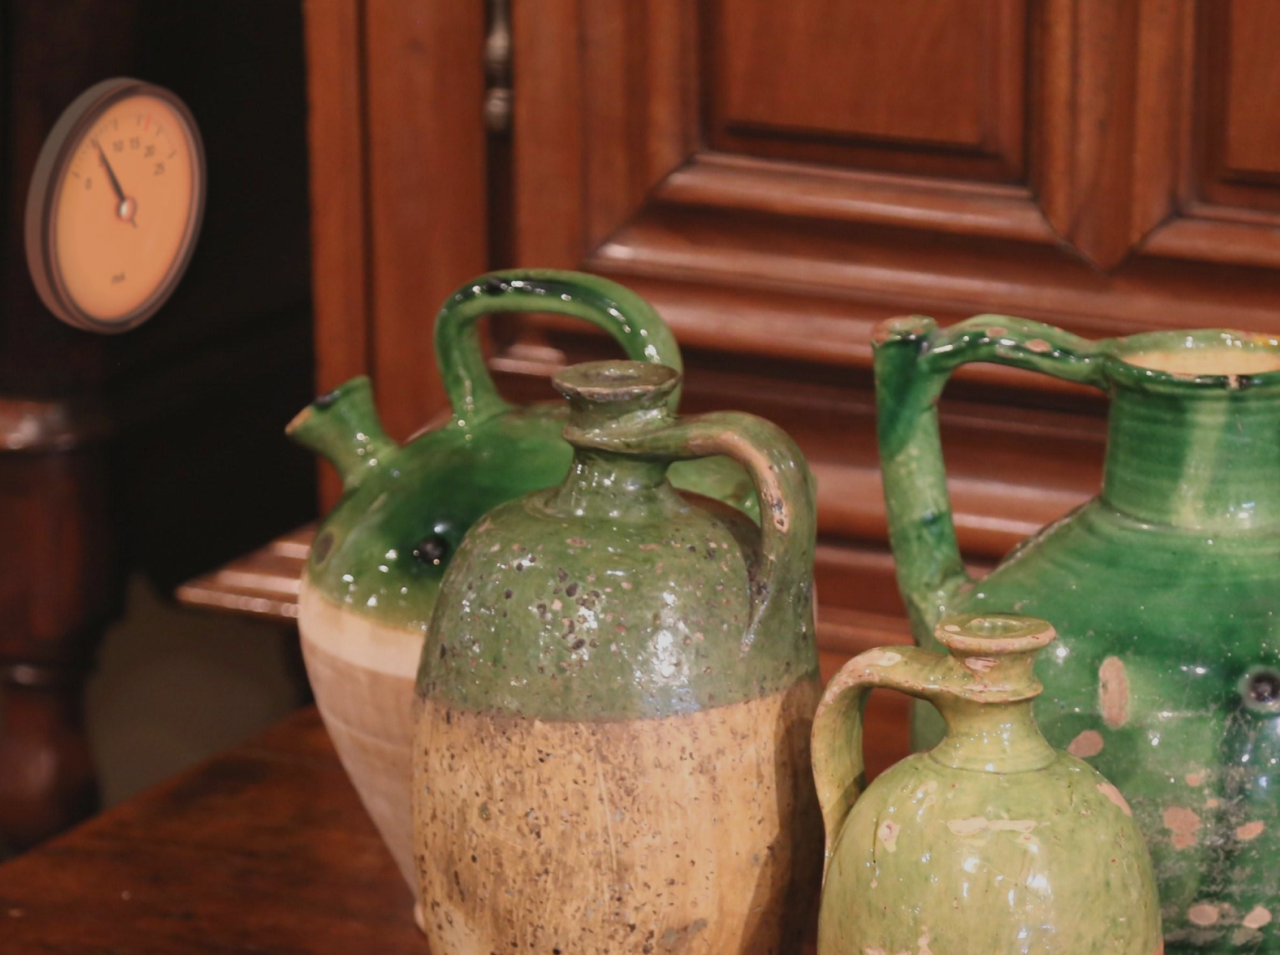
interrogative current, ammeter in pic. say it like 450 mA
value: 5 mA
